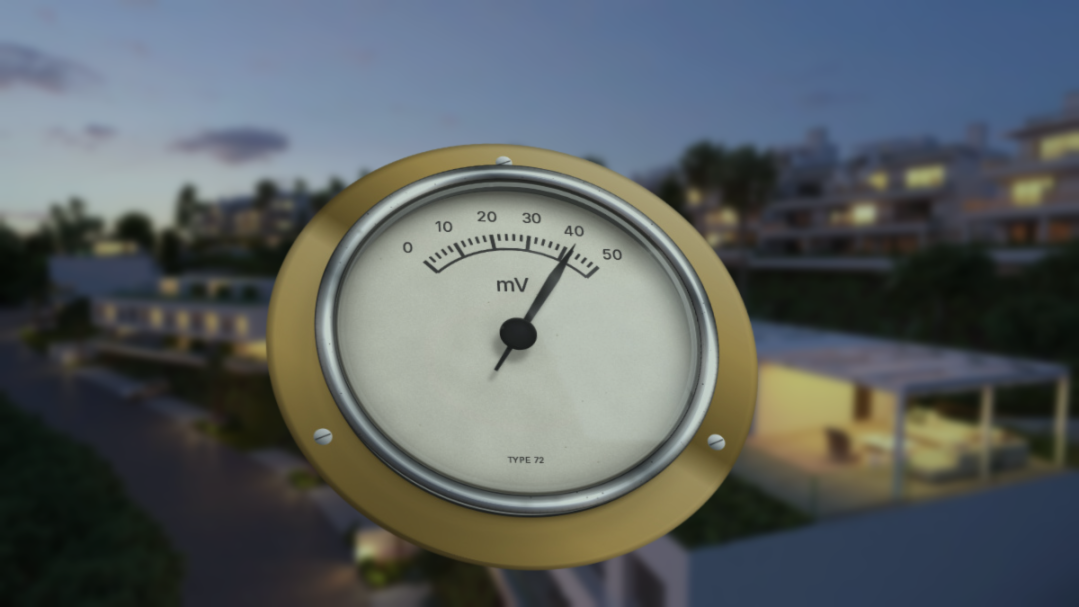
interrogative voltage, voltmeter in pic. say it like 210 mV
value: 42 mV
